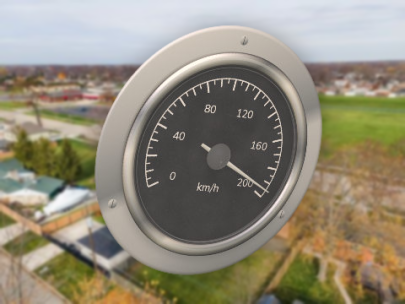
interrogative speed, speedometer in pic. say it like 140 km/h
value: 195 km/h
